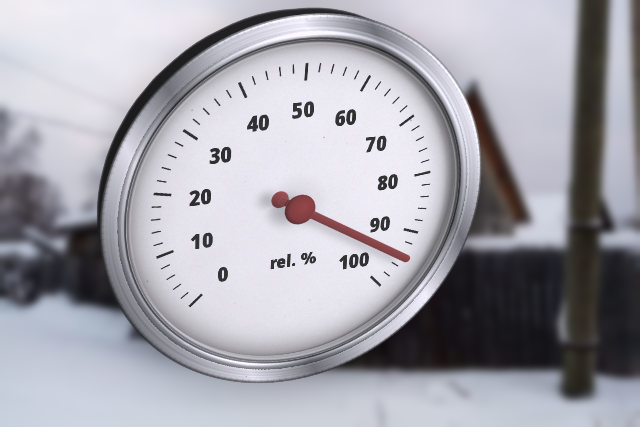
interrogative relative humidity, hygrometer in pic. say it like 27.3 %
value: 94 %
